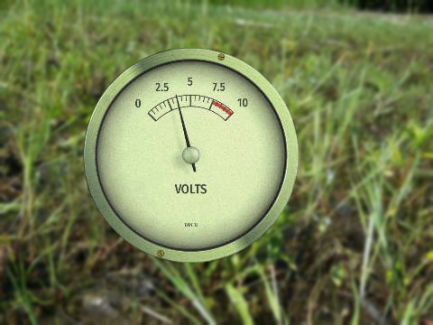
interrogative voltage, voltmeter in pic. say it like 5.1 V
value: 3.5 V
